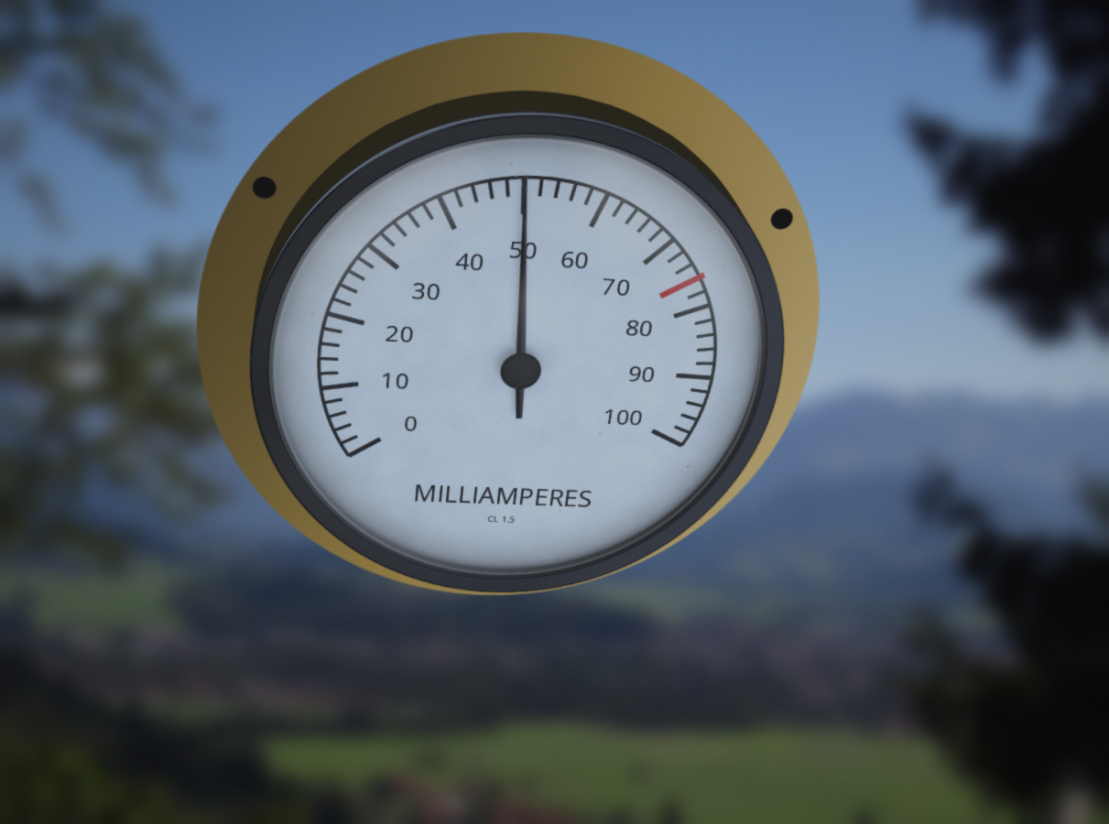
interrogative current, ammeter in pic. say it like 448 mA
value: 50 mA
